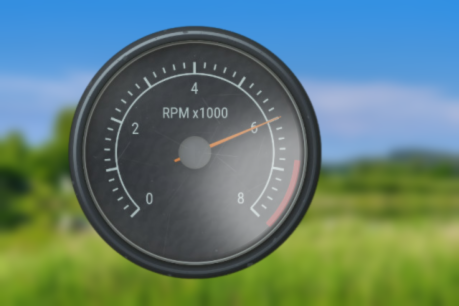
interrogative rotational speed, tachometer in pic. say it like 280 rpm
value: 6000 rpm
